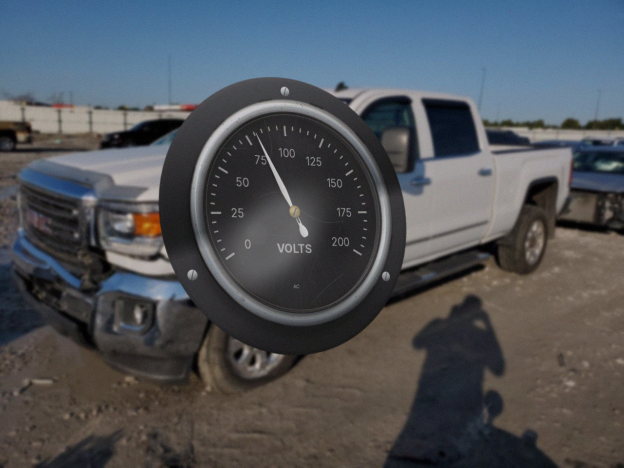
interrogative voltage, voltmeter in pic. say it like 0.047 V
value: 80 V
